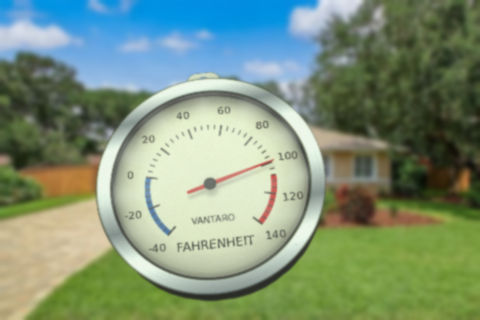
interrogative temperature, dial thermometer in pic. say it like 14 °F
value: 100 °F
